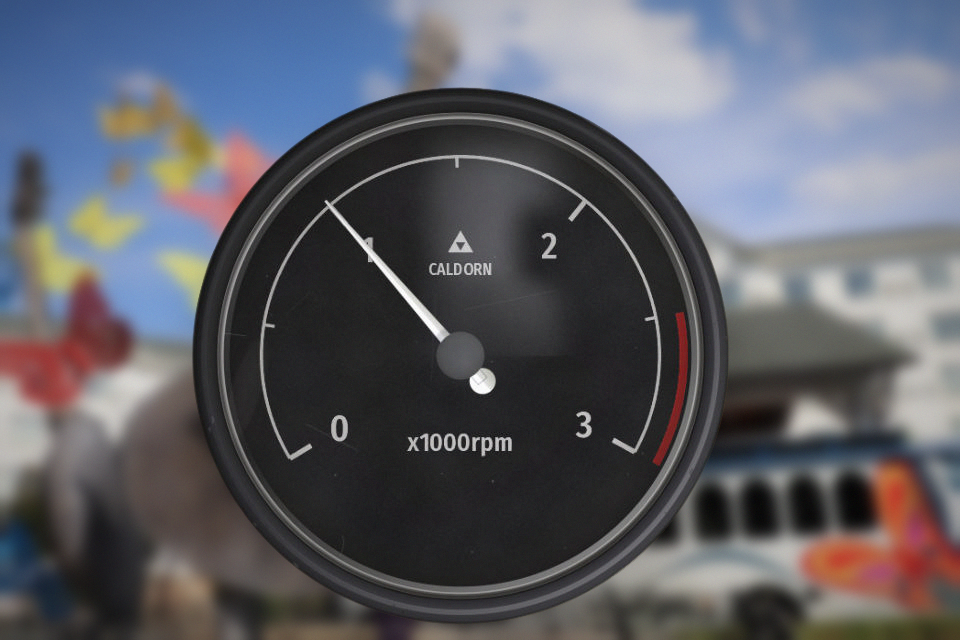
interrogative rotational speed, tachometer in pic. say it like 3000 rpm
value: 1000 rpm
